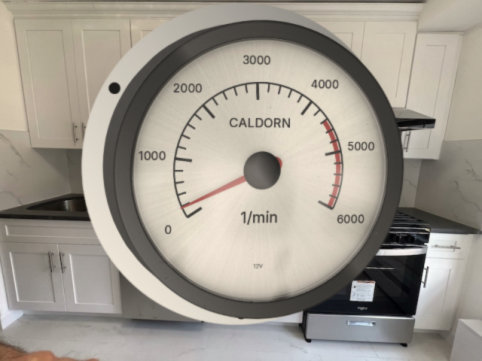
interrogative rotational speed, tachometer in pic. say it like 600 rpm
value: 200 rpm
